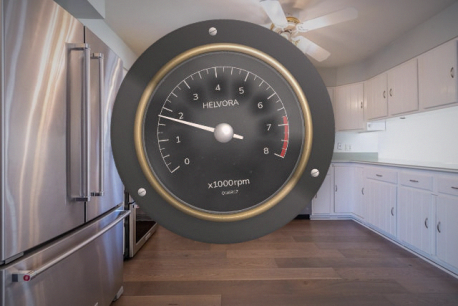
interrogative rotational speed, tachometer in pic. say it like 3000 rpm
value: 1750 rpm
